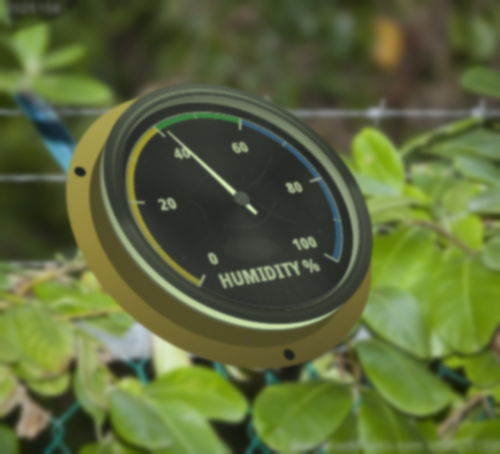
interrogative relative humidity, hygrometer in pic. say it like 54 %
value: 40 %
